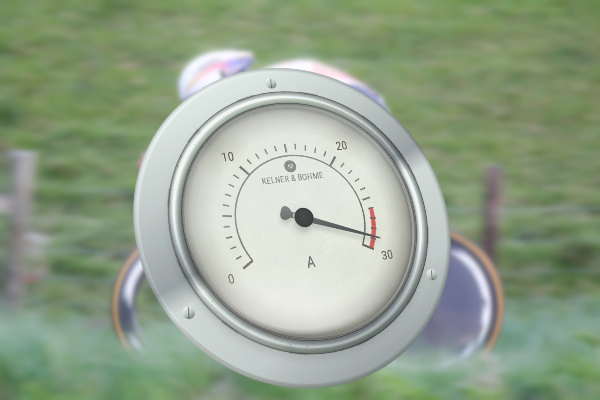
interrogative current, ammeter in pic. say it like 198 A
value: 29 A
